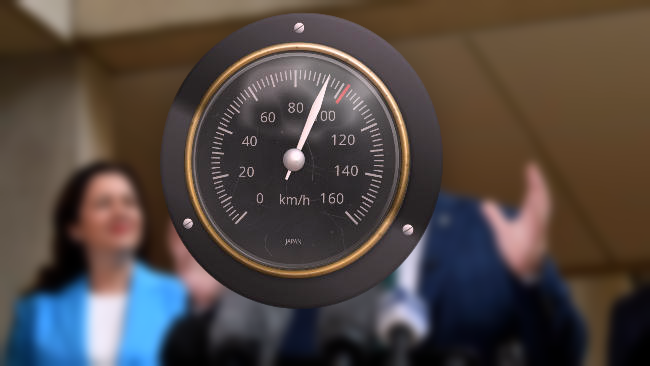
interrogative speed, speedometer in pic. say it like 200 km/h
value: 94 km/h
